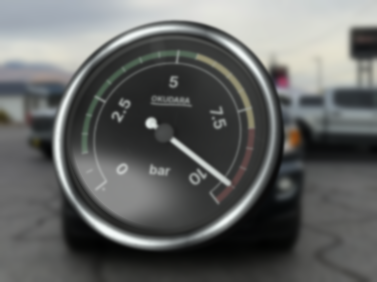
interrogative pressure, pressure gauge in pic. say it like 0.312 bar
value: 9.5 bar
